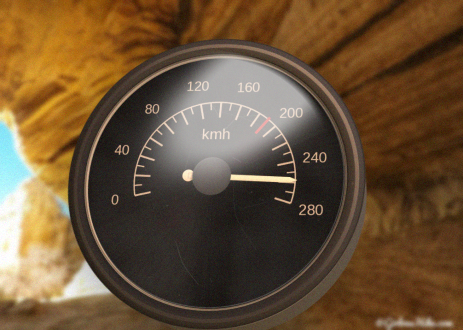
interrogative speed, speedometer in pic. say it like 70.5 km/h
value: 260 km/h
